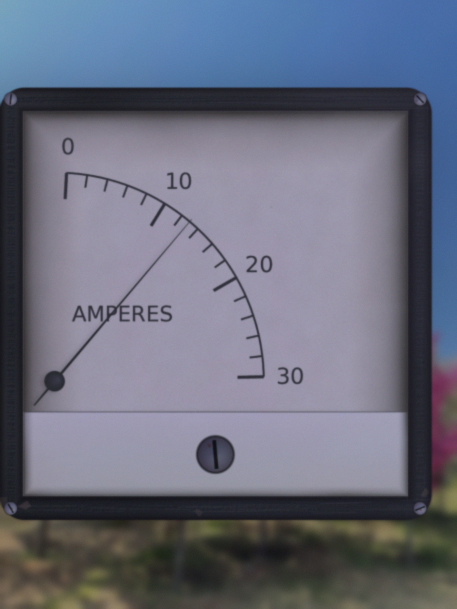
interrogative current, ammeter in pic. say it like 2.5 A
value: 13 A
